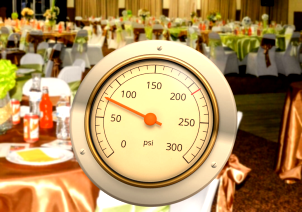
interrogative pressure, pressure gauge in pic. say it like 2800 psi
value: 75 psi
